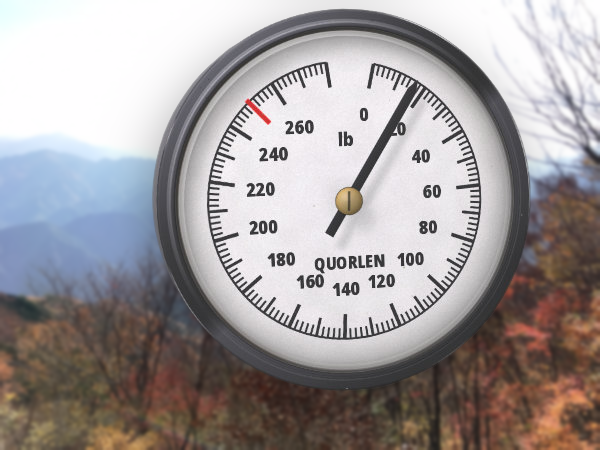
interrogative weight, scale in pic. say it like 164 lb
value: 16 lb
